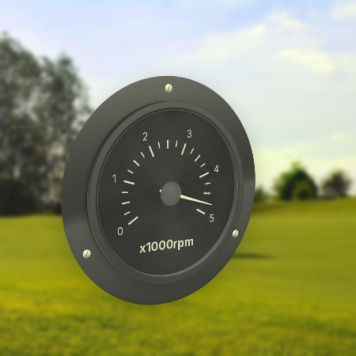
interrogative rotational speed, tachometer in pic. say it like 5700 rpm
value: 4750 rpm
